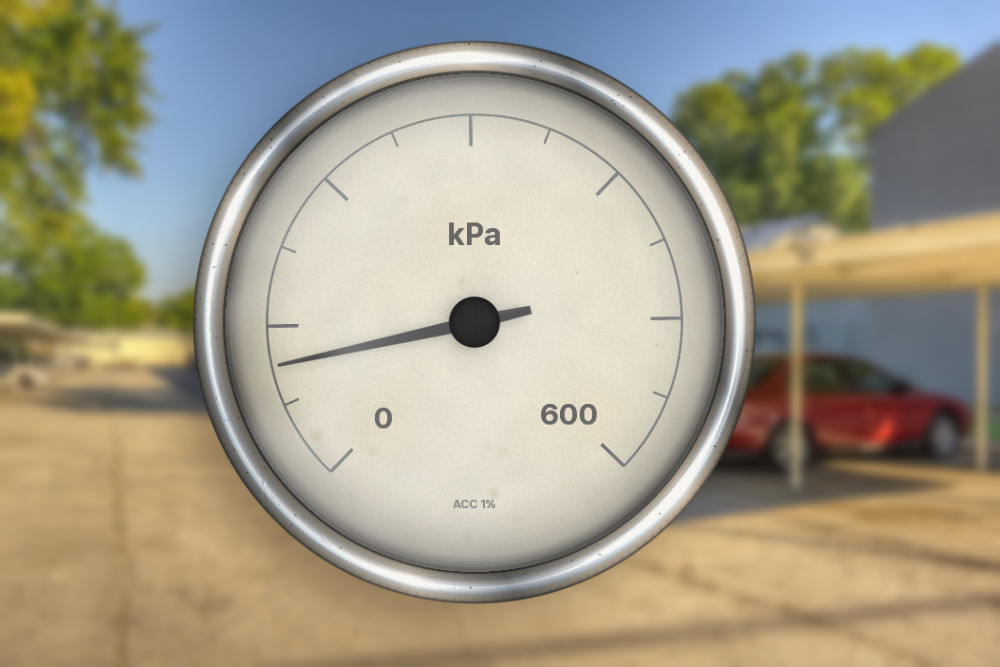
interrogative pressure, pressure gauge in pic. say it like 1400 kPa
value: 75 kPa
